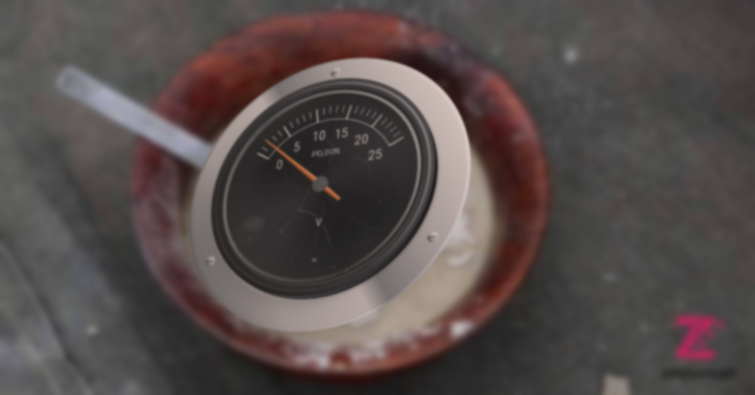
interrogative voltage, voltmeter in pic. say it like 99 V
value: 2 V
